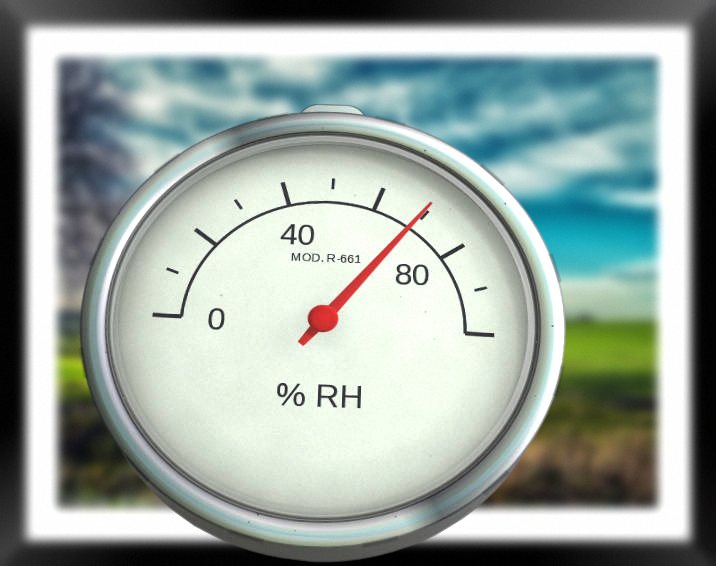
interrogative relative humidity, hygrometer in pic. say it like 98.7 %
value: 70 %
